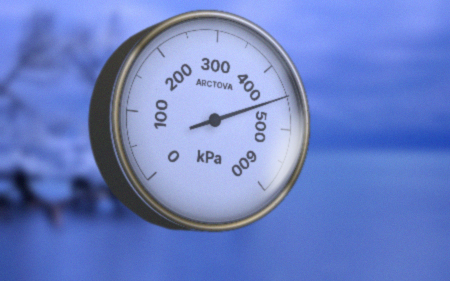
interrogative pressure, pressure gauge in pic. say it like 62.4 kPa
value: 450 kPa
